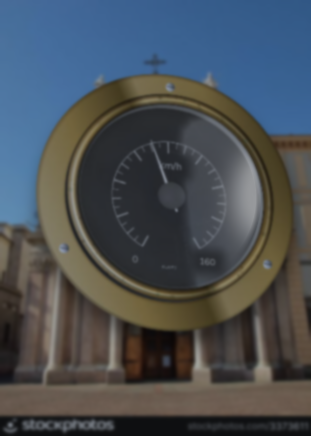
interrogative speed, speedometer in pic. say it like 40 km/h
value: 70 km/h
